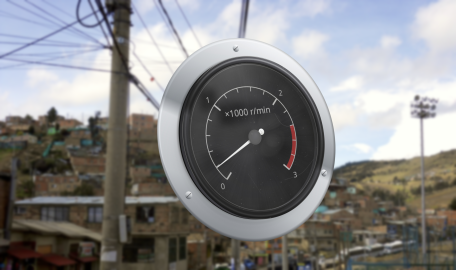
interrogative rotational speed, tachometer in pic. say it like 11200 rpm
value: 200 rpm
